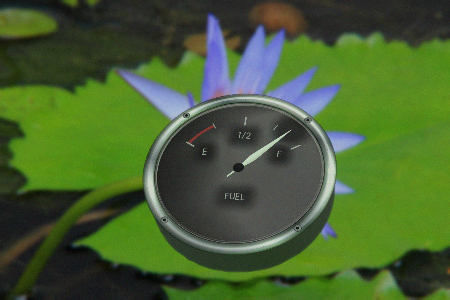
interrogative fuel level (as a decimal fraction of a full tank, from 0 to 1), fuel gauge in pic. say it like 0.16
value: 0.875
